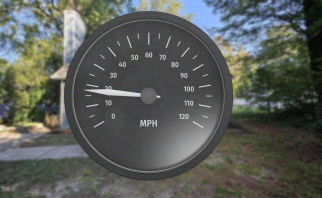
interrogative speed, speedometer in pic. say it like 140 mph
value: 17.5 mph
